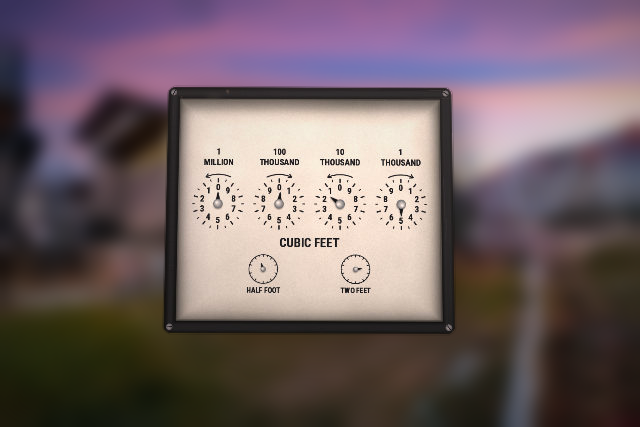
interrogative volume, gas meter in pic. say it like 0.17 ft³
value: 1500 ft³
